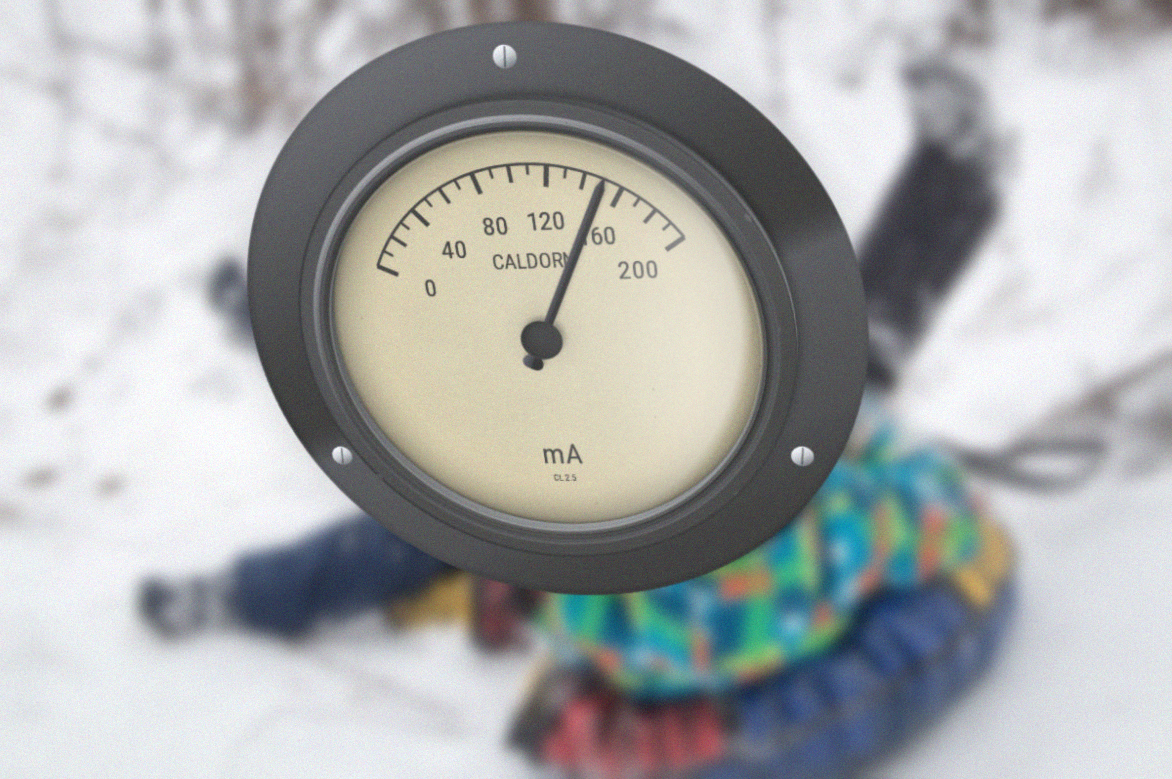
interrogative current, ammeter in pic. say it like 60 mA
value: 150 mA
